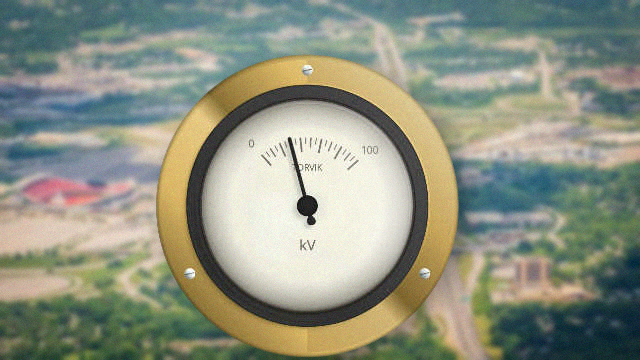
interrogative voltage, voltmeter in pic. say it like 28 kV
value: 30 kV
